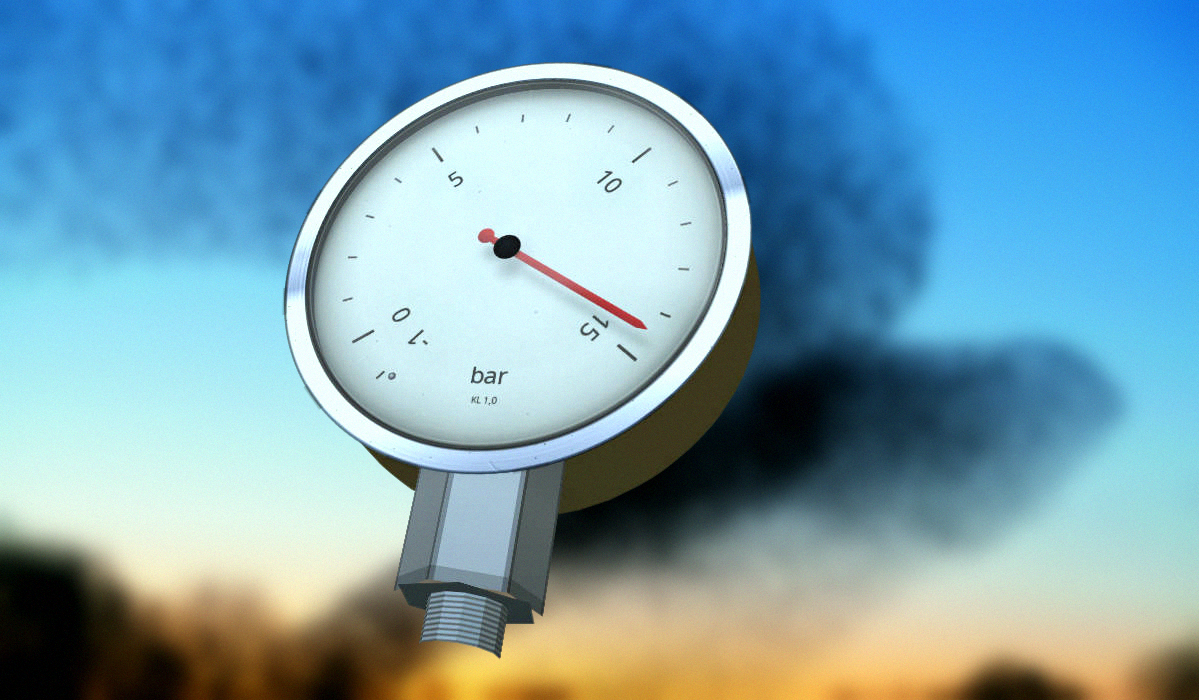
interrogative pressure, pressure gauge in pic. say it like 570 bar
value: 14.5 bar
